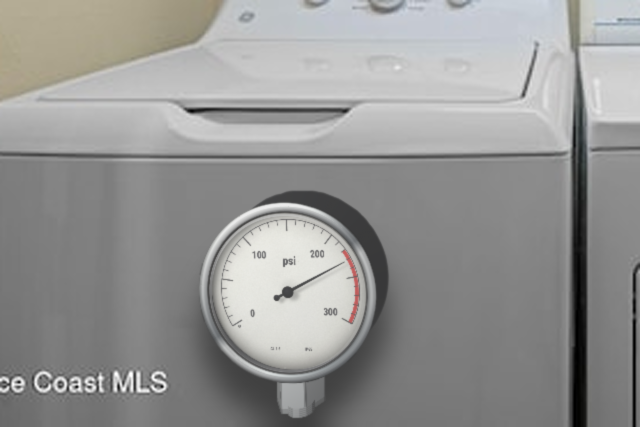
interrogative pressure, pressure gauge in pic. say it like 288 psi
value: 230 psi
